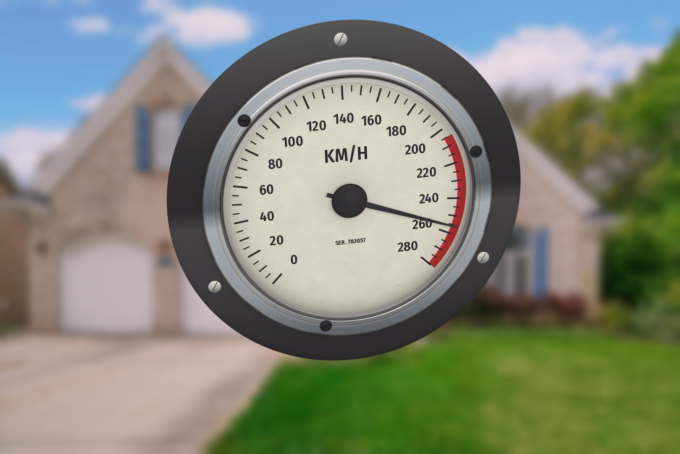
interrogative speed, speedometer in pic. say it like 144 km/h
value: 255 km/h
